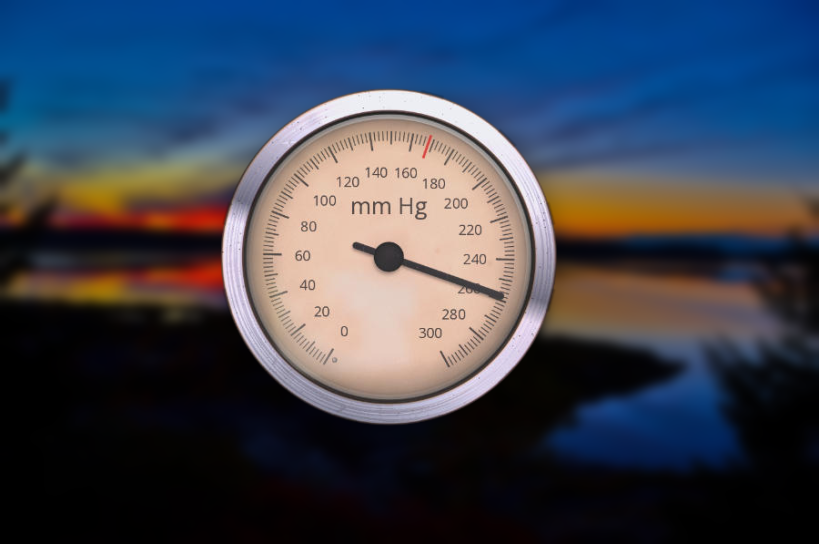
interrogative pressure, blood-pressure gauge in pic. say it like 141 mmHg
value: 258 mmHg
